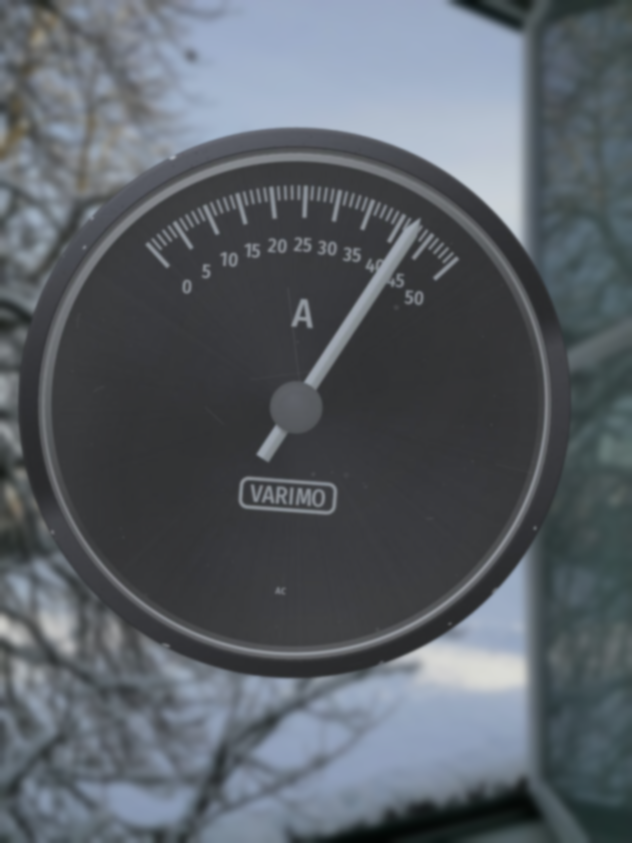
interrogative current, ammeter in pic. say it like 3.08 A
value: 42 A
